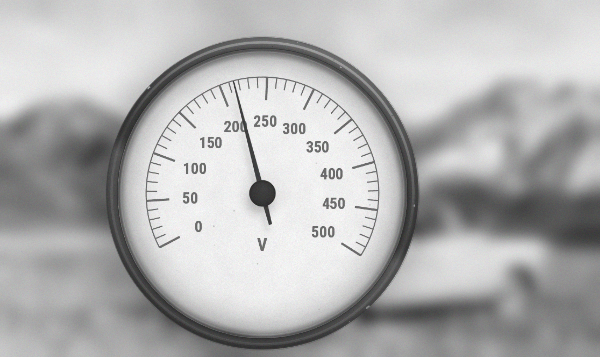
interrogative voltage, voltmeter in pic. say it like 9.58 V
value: 215 V
